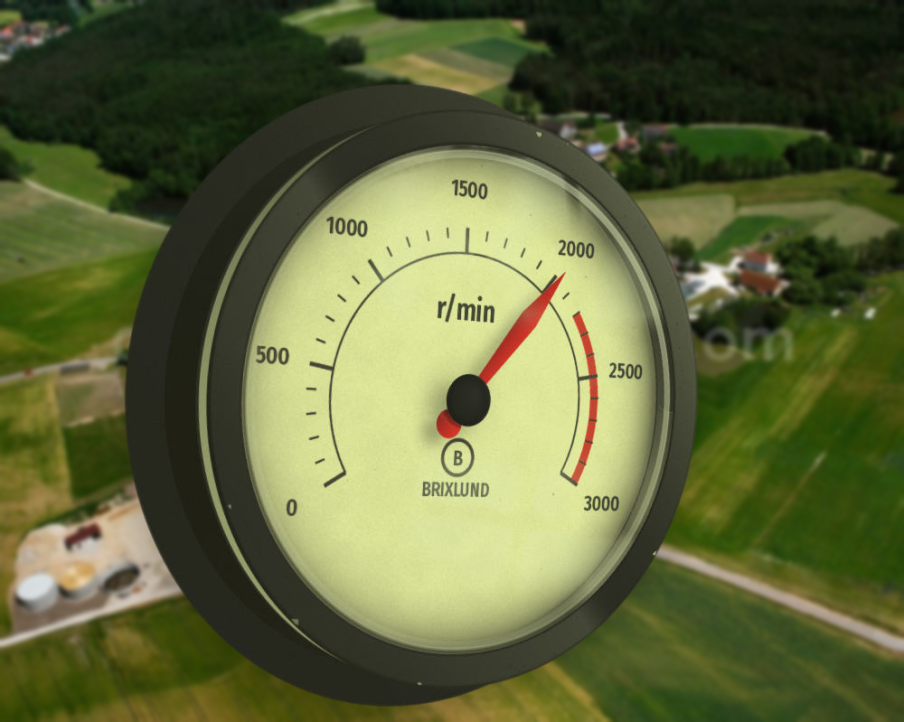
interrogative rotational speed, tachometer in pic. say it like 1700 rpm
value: 2000 rpm
